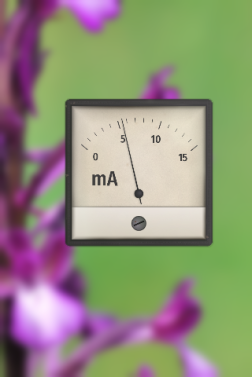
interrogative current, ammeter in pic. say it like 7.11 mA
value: 5.5 mA
